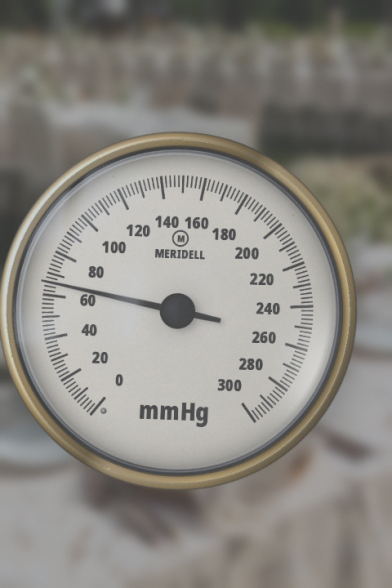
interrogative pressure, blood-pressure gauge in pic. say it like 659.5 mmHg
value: 66 mmHg
